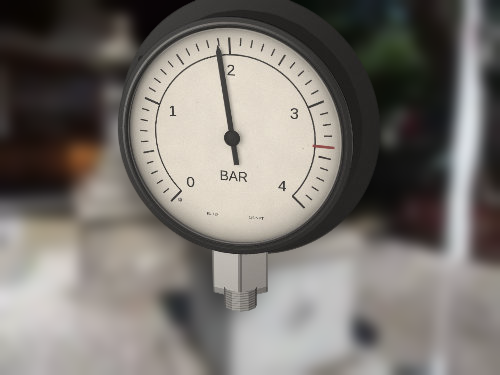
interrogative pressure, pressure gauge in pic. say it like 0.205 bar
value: 1.9 bar
